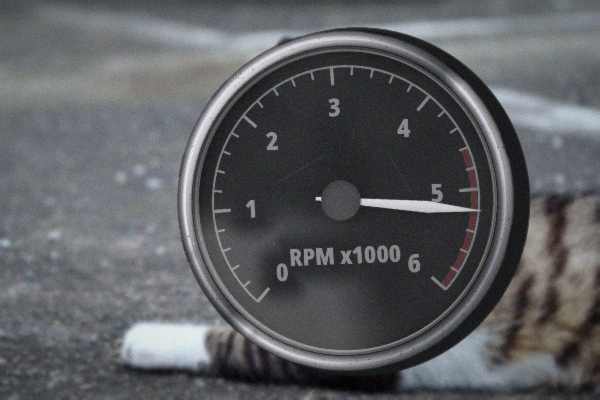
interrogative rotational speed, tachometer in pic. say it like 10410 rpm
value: 5200 rpm
